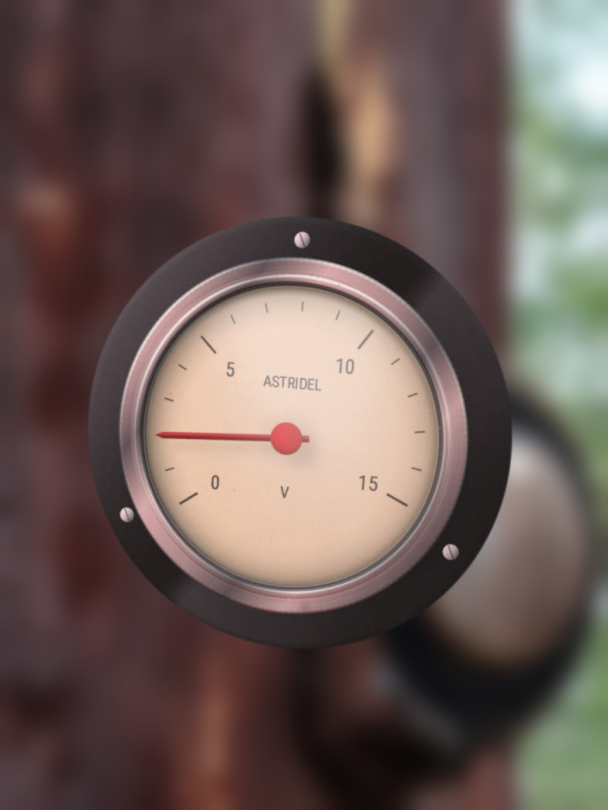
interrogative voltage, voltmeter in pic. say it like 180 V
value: 2 V
